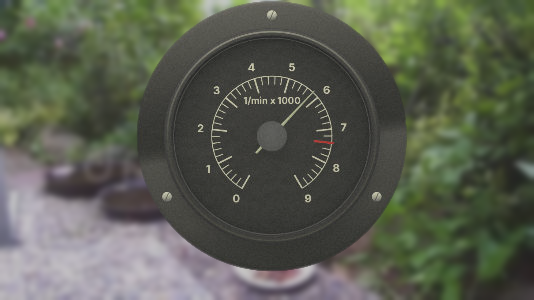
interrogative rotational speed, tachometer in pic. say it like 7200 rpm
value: 5800 rpm
